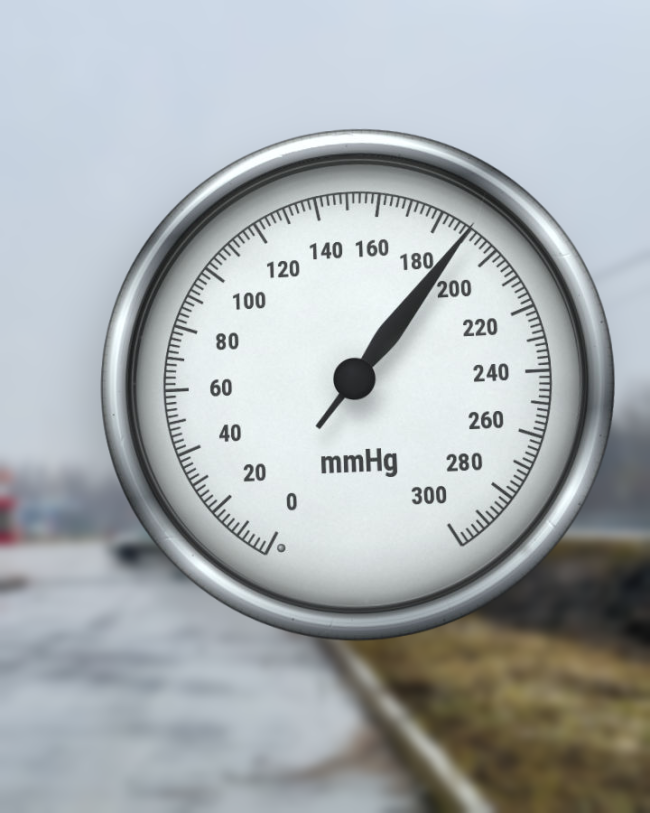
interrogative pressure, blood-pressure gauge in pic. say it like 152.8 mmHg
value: 190 mmHg
